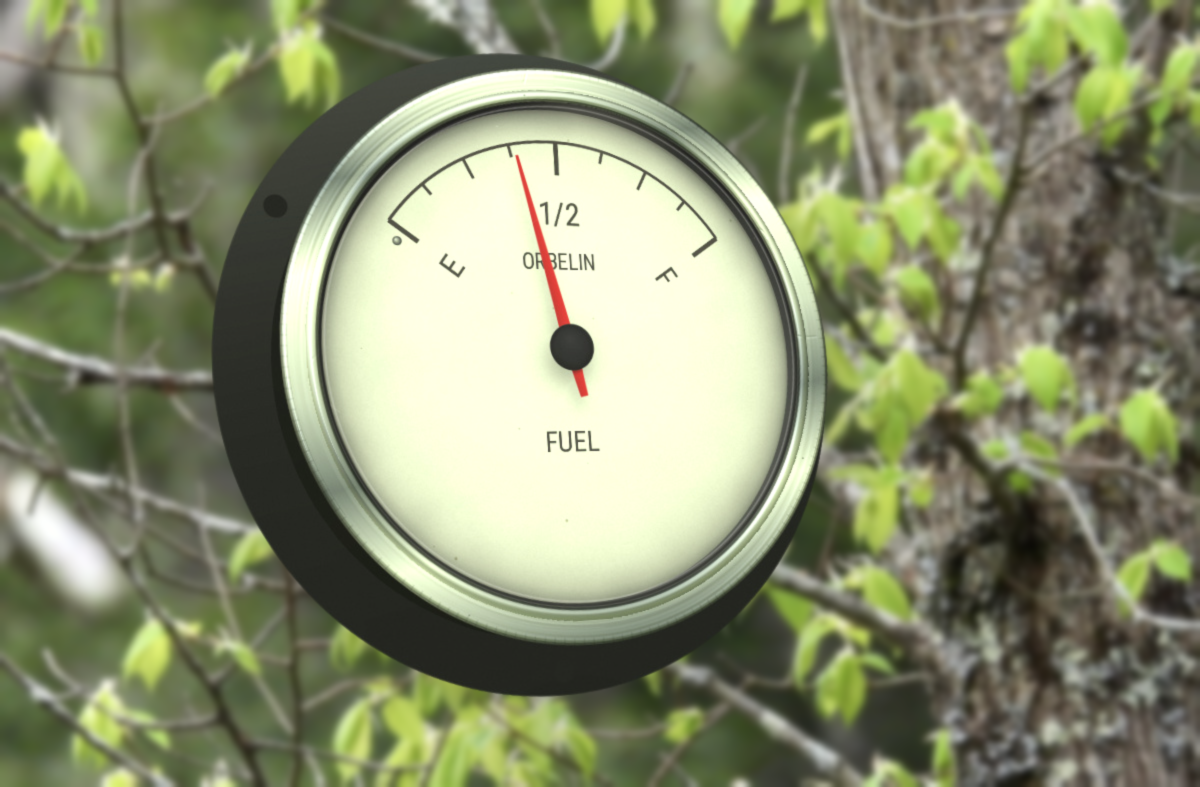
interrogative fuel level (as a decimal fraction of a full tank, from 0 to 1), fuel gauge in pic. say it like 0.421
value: 0.375
